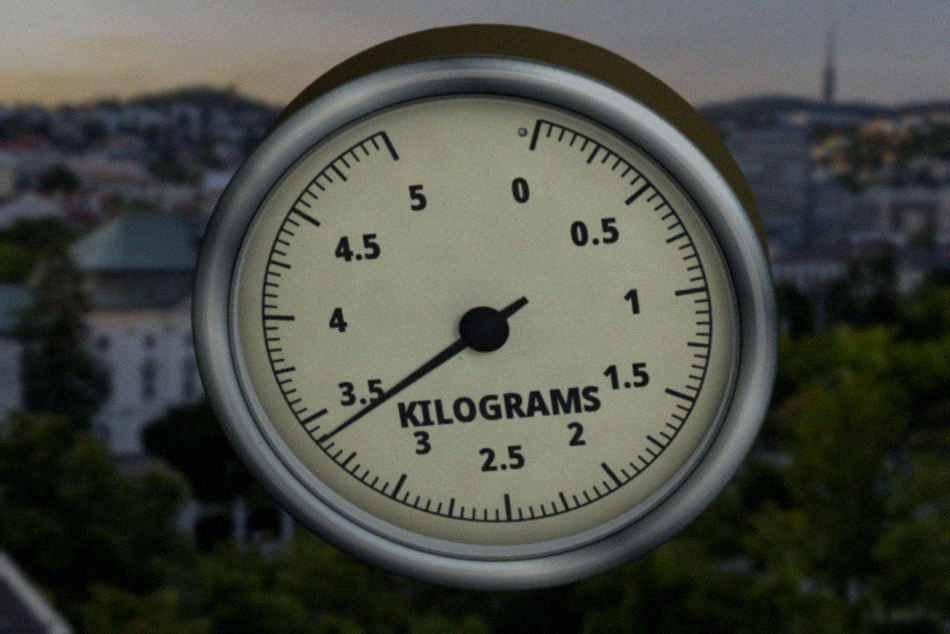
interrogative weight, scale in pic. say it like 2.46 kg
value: 3.4 kg
